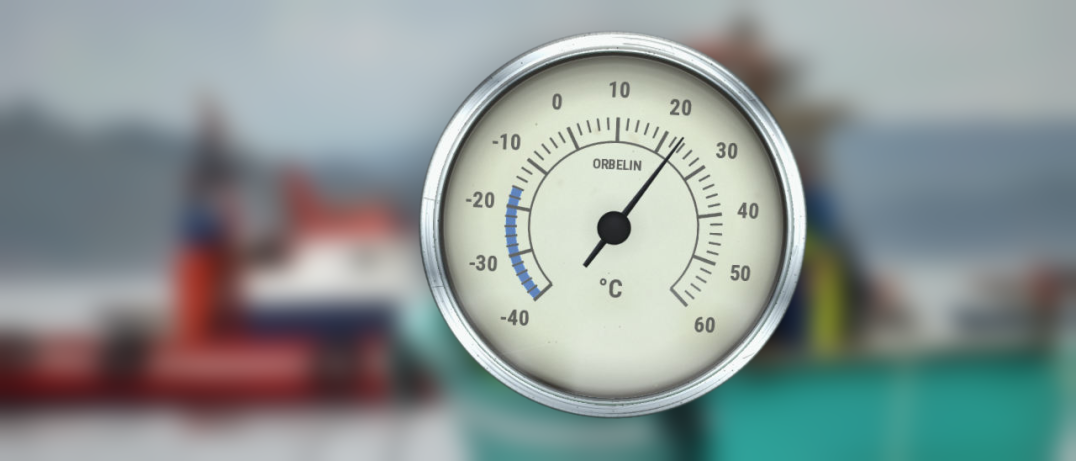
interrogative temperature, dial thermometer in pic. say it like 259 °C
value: 23 °C
